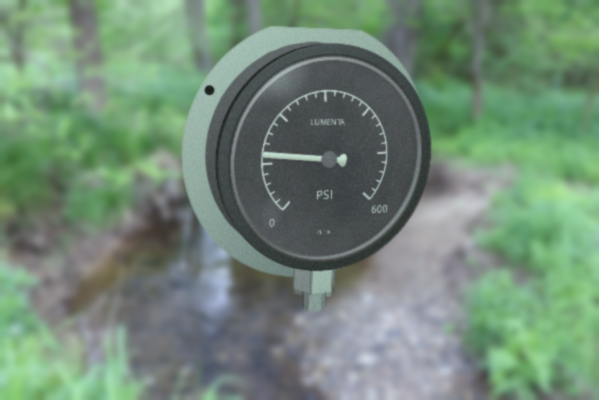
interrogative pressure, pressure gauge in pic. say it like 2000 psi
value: 120 psi
